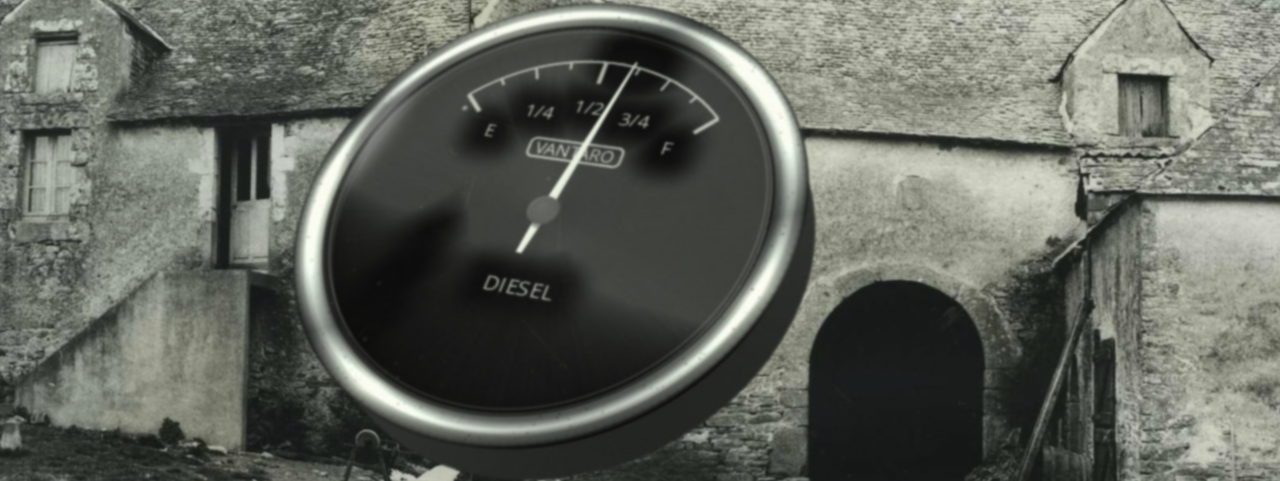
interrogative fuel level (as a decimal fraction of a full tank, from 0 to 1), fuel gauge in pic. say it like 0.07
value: 0.625
